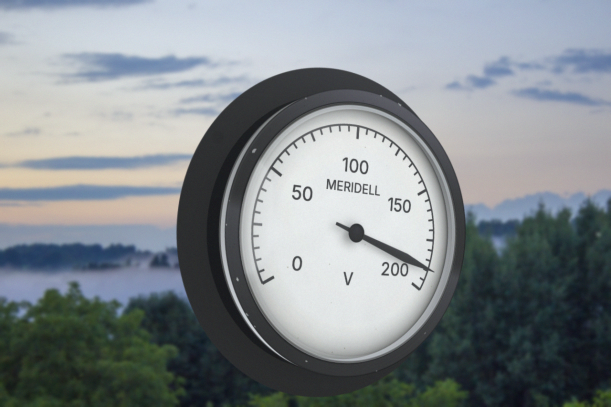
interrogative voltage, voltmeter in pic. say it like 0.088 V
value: 190 V
